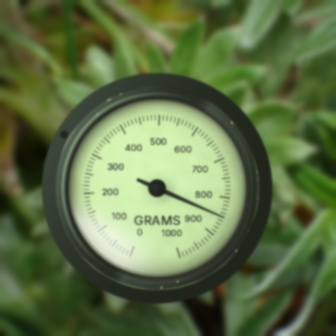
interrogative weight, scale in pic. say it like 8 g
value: 850 g
